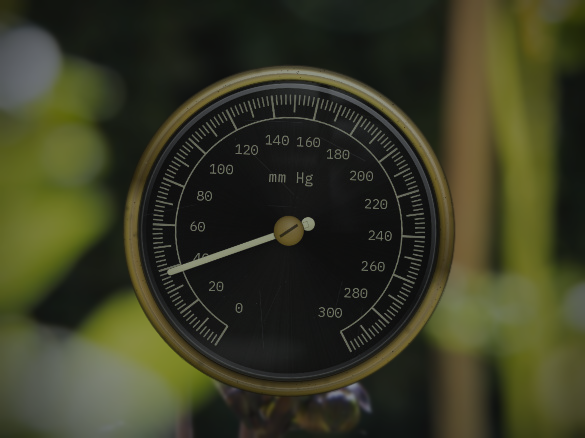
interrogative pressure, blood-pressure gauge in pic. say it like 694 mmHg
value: 38 mmHg
